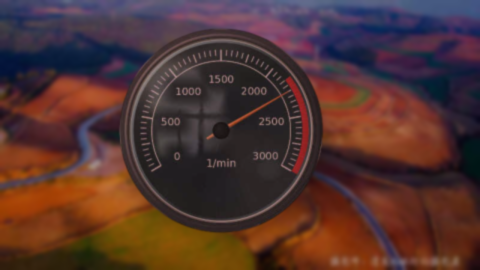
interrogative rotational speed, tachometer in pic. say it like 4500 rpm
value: 2250 rpm
